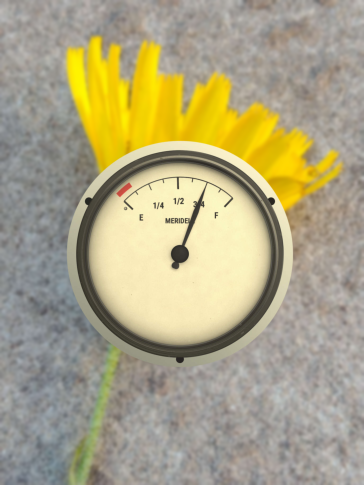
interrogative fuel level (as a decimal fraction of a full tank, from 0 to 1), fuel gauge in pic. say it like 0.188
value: 0.75
